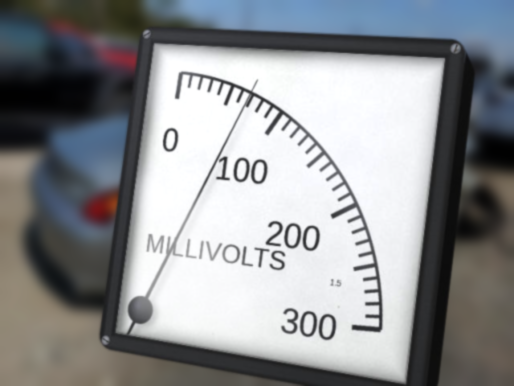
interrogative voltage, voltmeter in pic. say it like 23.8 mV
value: 70 mV
